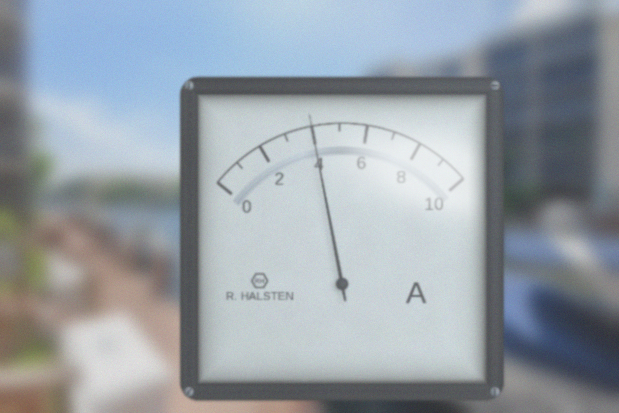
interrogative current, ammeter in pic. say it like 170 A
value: 4 A
